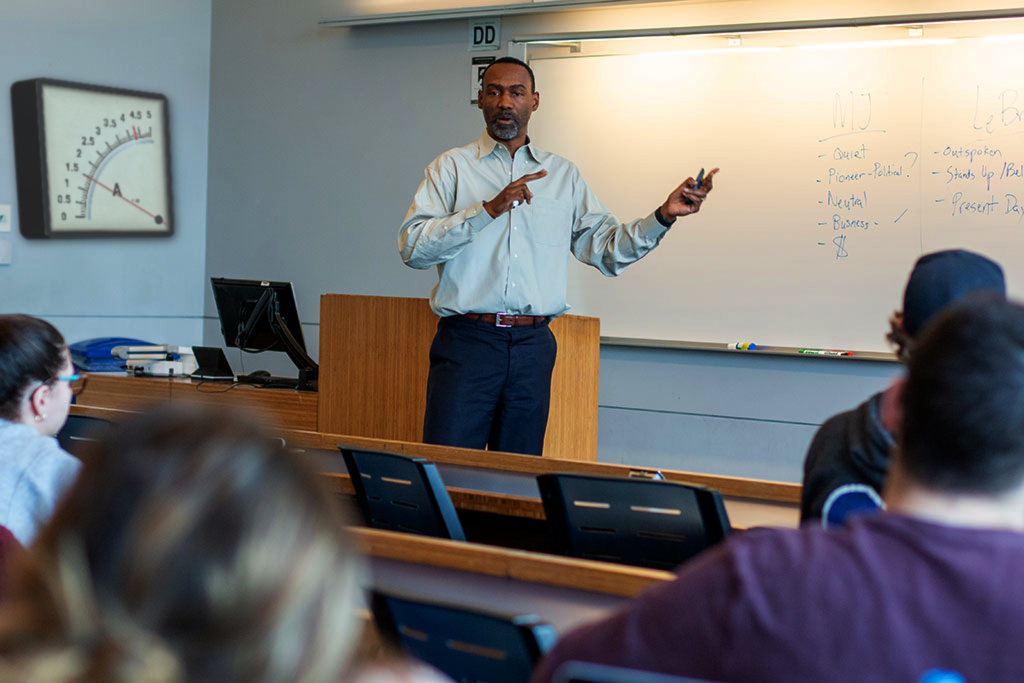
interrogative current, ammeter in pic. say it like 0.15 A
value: 1.5 A
